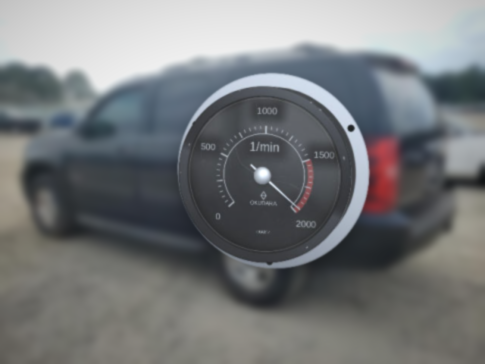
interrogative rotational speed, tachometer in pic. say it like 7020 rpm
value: 1950 rpm
